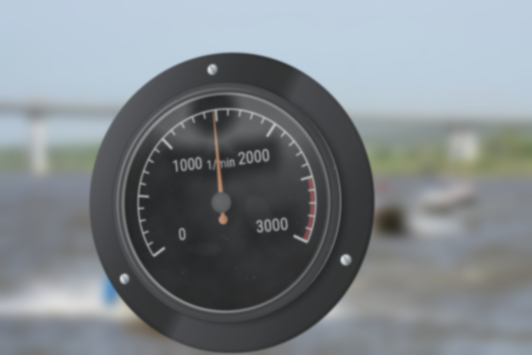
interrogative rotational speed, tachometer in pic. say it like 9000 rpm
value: 1500 rpm
